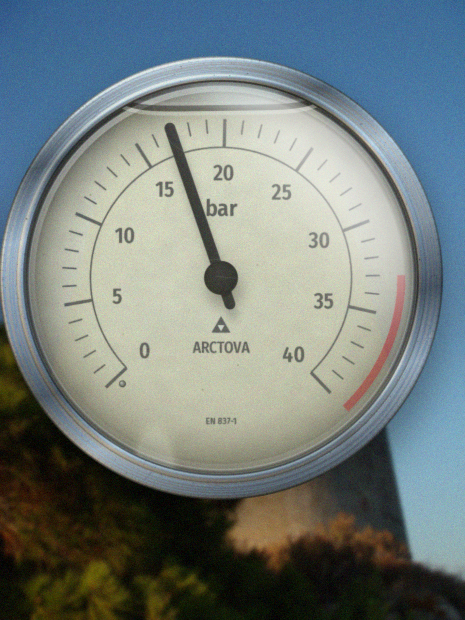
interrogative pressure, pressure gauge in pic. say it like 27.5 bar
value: 17 bar
